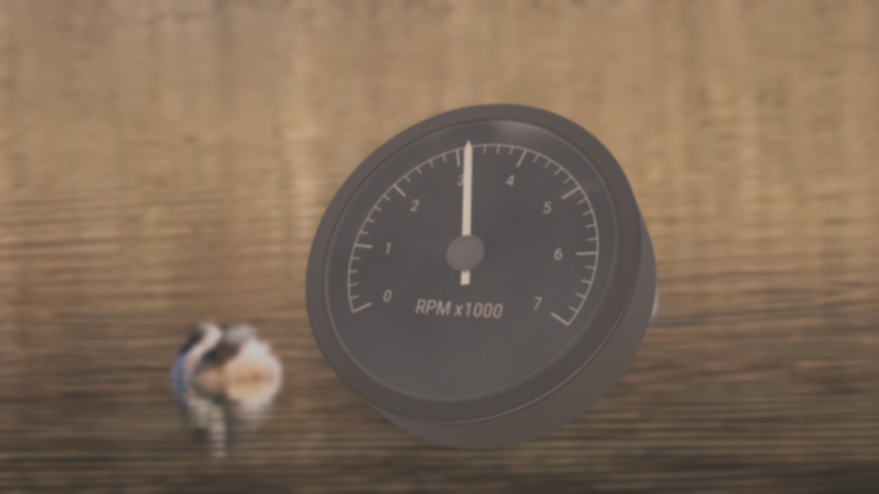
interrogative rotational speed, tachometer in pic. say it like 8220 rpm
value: 3200 rpm
